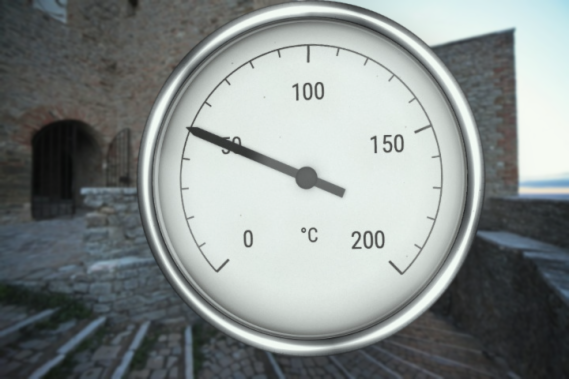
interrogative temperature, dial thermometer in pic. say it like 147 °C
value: 50 °C
